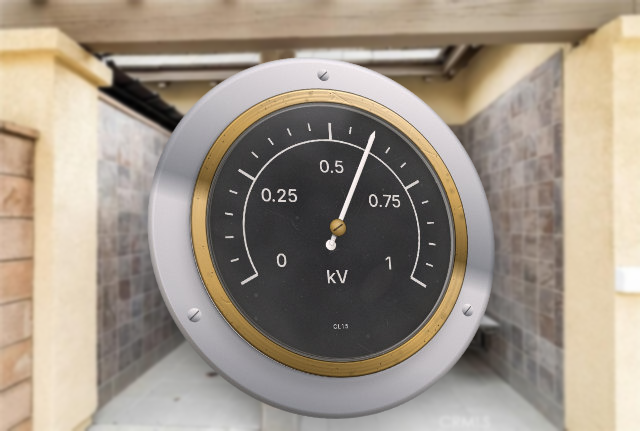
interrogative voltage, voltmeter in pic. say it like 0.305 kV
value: 0.6 kV
